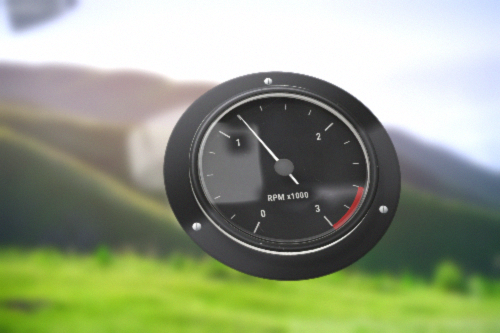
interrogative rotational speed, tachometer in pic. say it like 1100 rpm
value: 1200 rpm
